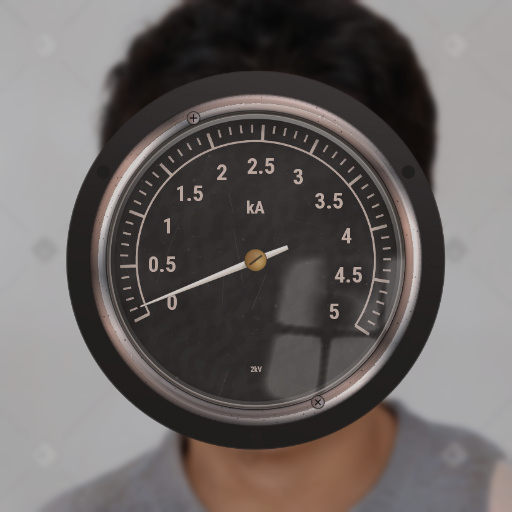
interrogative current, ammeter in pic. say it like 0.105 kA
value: 0.1 kA
